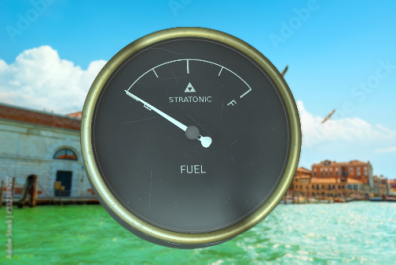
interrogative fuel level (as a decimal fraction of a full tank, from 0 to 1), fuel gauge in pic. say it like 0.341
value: 0
